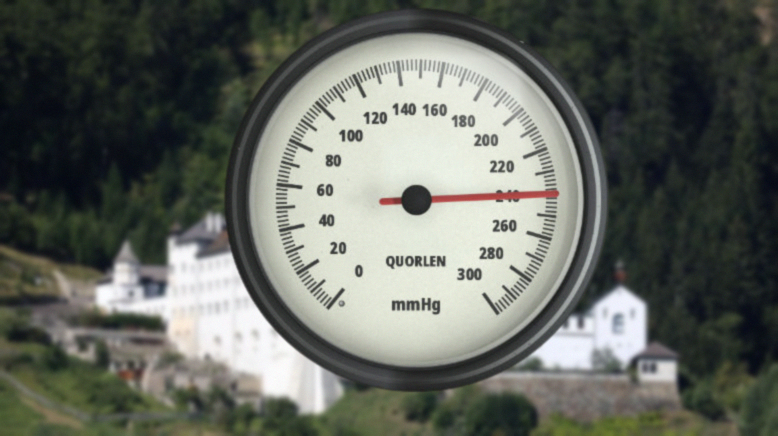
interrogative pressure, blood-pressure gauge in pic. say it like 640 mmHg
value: 240 mmHg
